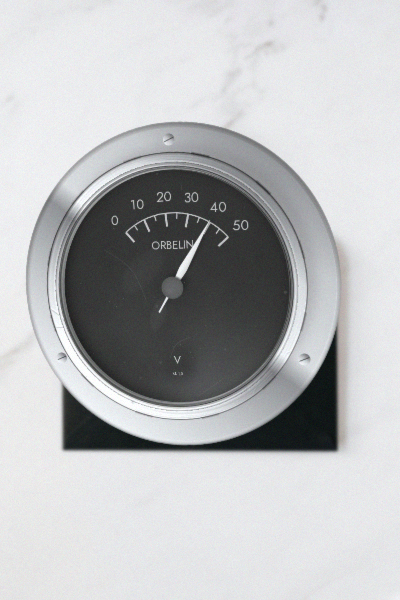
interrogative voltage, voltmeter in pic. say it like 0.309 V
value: 40 V
